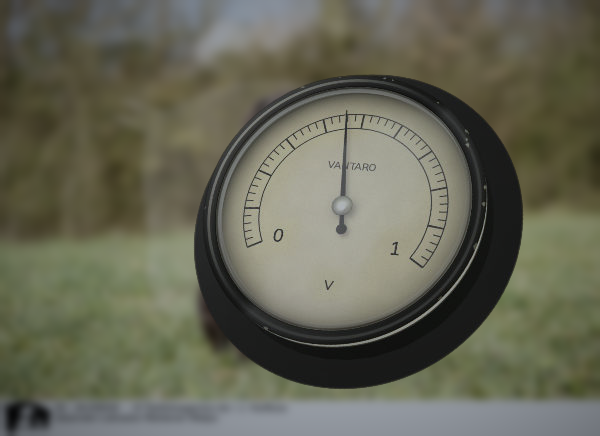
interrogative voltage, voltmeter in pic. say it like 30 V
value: 0.46 V
